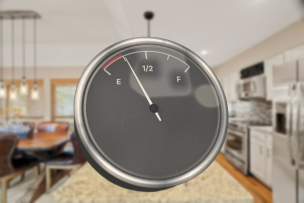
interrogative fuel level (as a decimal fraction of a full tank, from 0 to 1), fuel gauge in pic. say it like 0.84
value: 0.25
